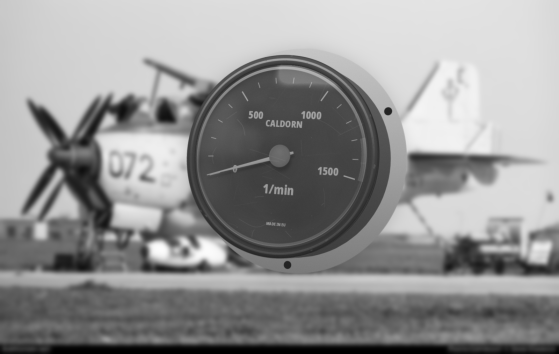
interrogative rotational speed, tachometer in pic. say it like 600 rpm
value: 0 rpm
